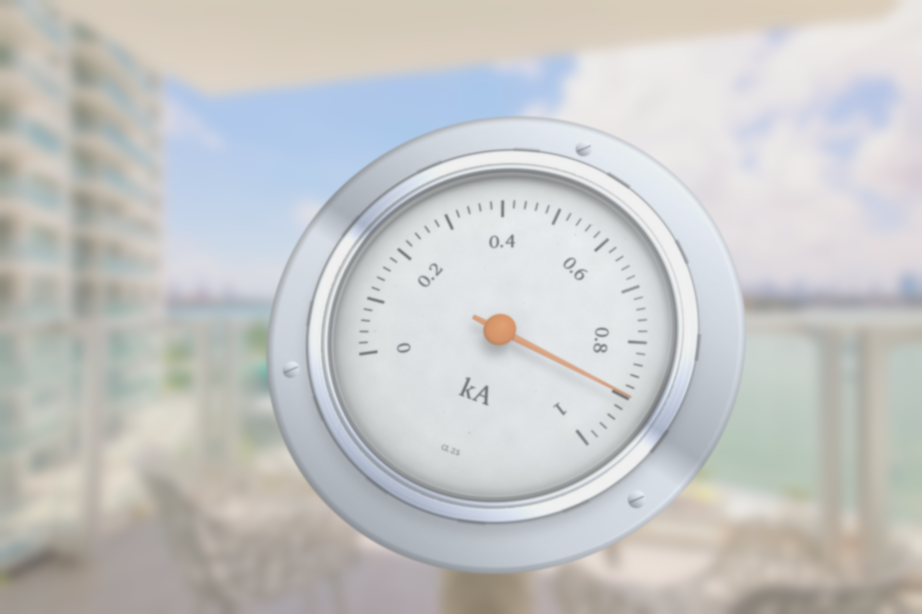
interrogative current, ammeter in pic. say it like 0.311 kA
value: 0.9 kA
